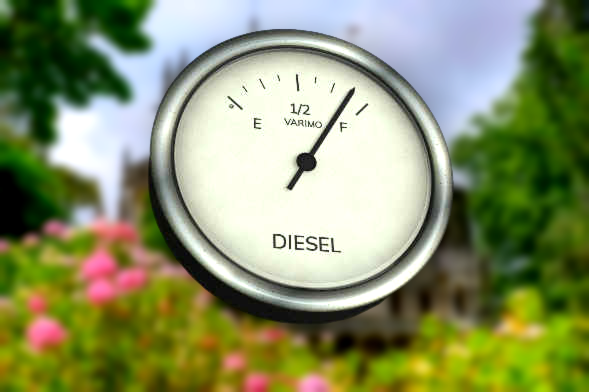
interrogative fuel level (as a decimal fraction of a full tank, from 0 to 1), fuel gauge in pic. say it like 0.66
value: 0.875
